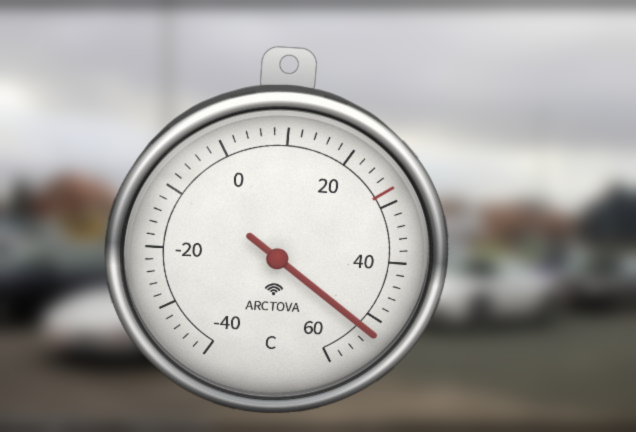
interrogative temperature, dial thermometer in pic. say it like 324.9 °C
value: 52 °C
